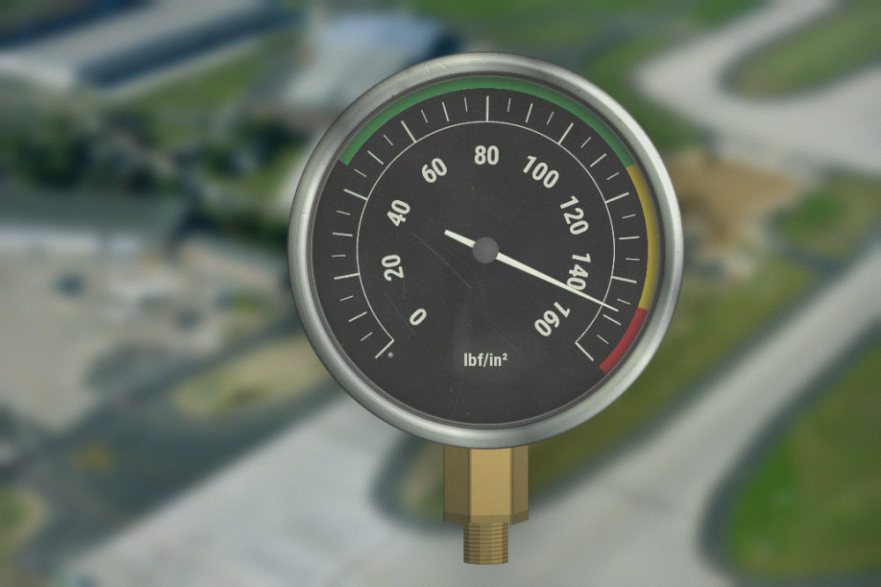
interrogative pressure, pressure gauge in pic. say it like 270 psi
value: 147.5 psi
